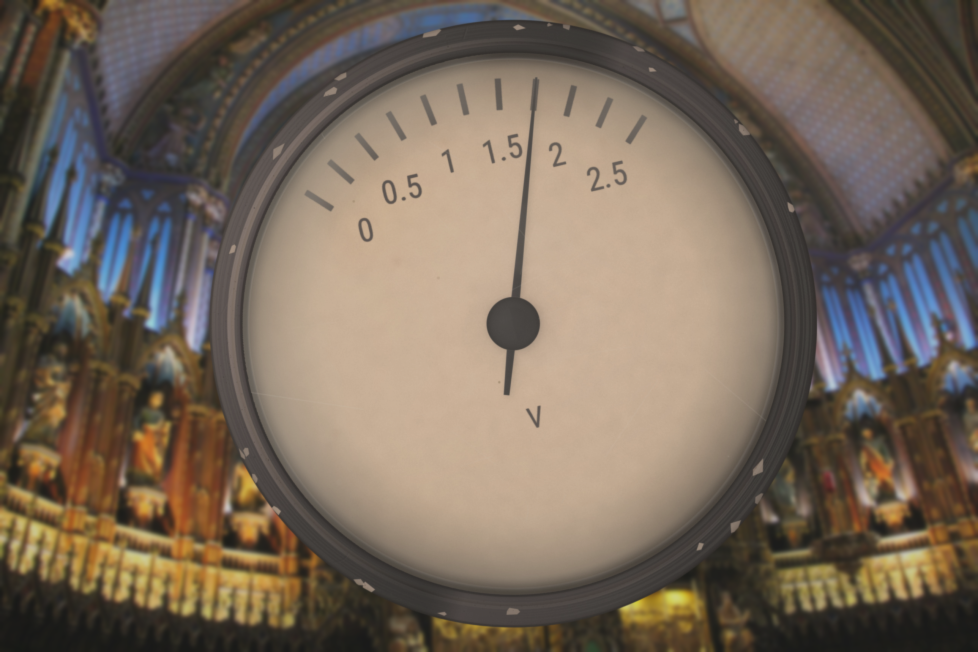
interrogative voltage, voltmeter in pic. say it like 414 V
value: 1.75 V
